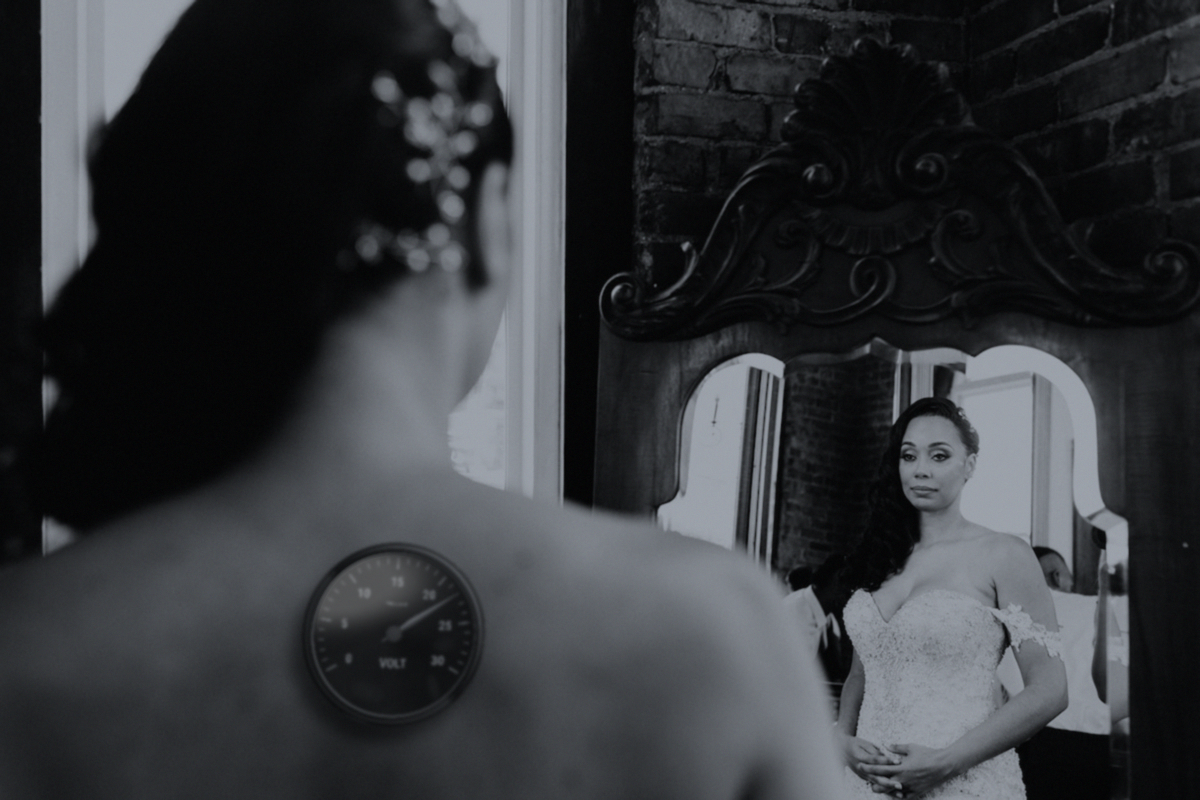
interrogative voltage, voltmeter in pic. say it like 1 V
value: 22 V
